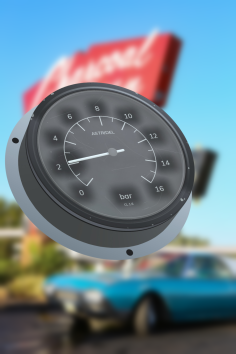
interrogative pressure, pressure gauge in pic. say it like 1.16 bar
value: 2 bar
